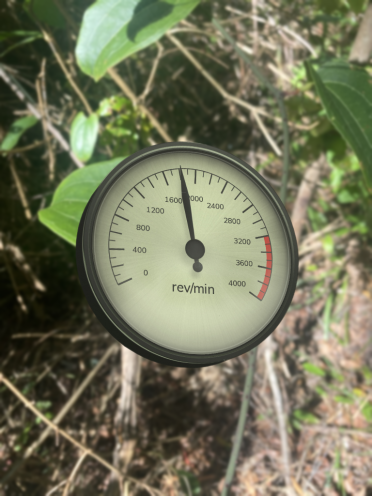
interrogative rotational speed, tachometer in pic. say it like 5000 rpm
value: 1800 rpm
